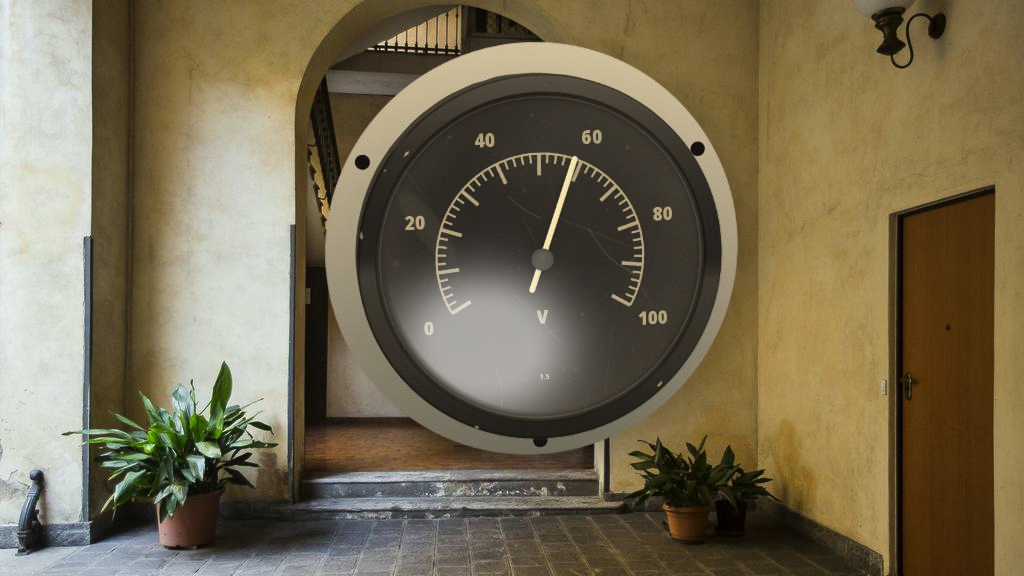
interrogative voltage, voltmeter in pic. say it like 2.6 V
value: 58 V
